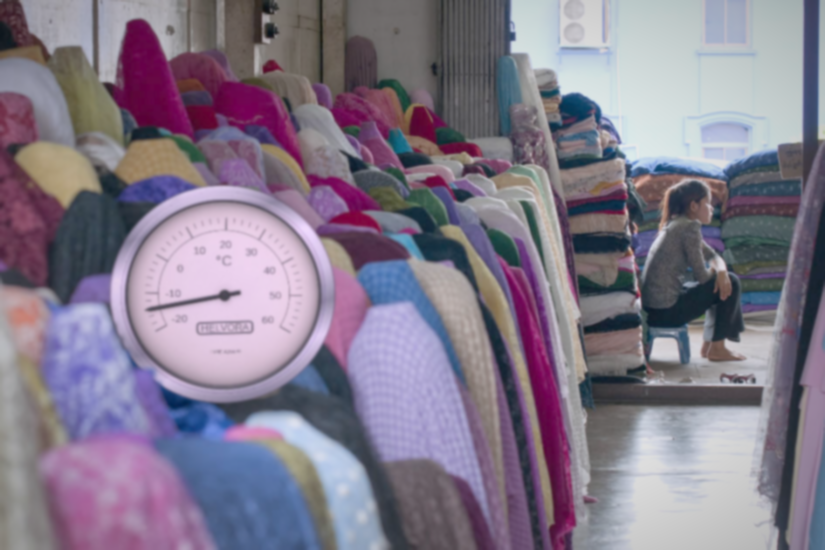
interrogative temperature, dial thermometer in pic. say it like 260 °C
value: -14 °C
